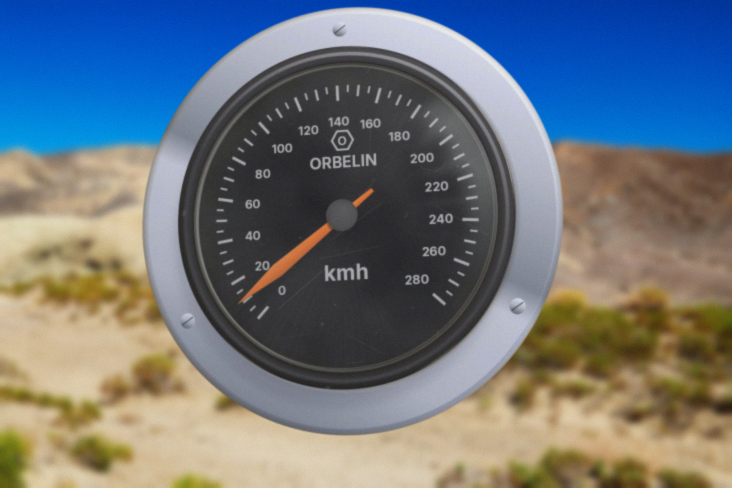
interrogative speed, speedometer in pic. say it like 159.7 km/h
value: 10 km/h
